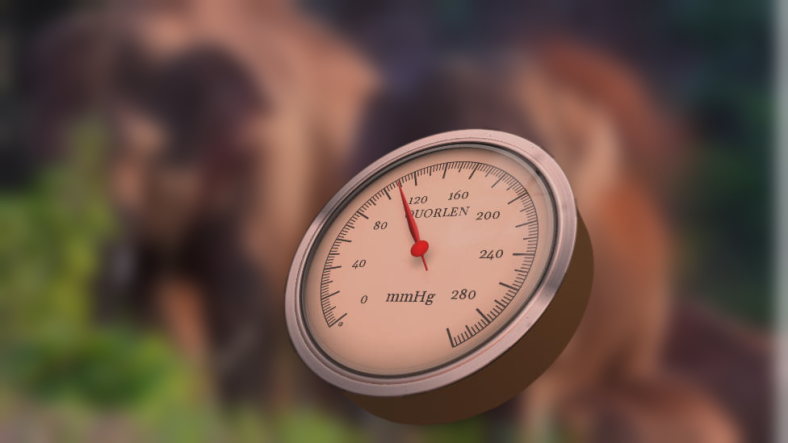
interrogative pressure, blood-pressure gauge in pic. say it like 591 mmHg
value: 110 mmHg
